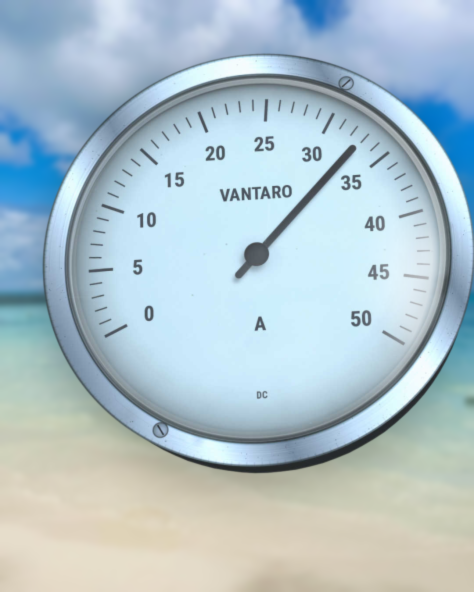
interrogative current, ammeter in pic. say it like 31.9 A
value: 33 A
